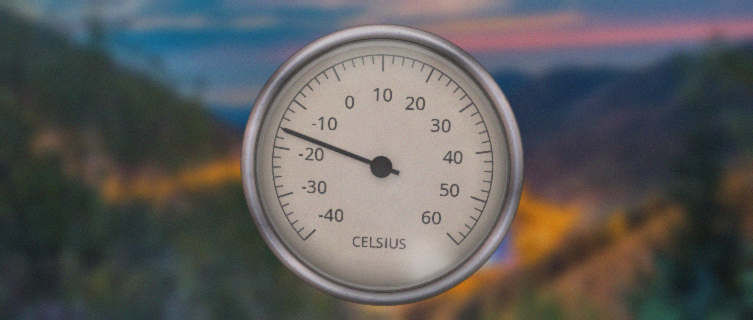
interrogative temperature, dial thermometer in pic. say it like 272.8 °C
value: -16 °C
